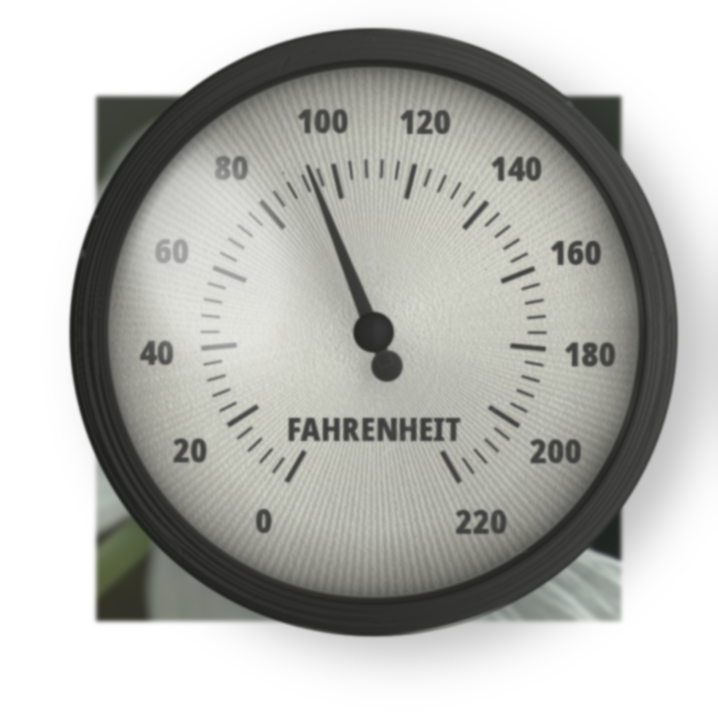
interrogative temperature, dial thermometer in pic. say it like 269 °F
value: 94 °F
